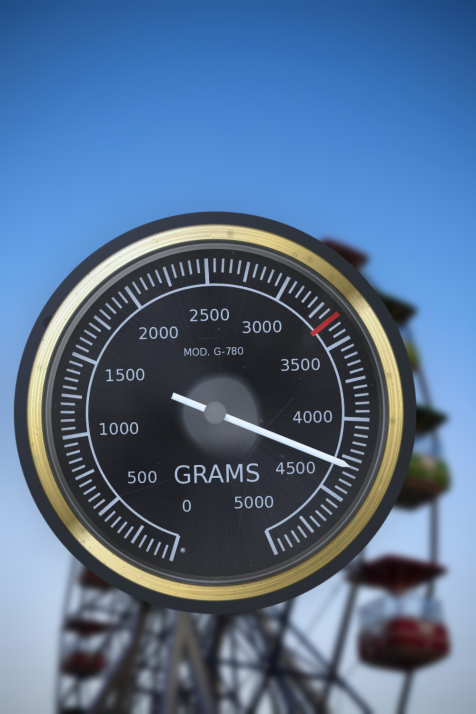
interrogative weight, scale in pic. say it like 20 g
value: 4300 g
